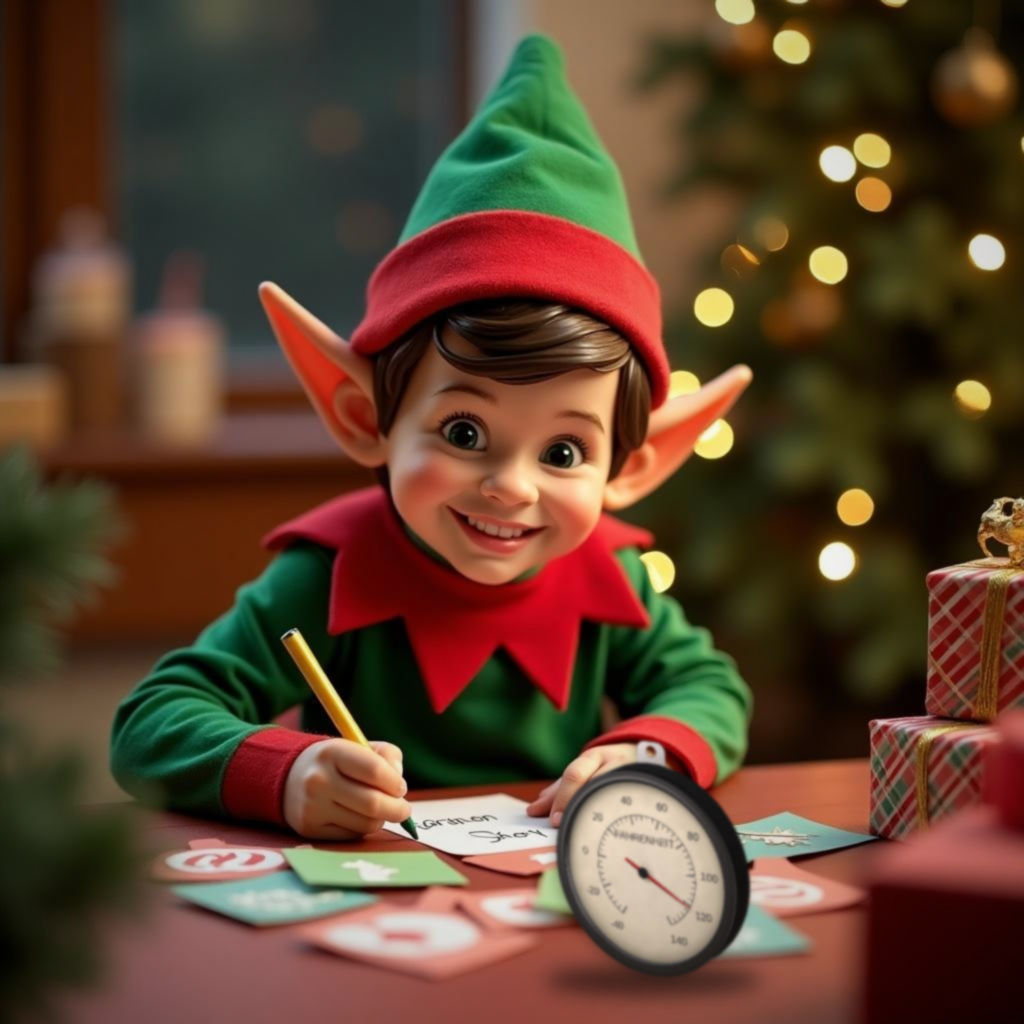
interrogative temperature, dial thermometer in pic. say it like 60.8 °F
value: 120 °F
